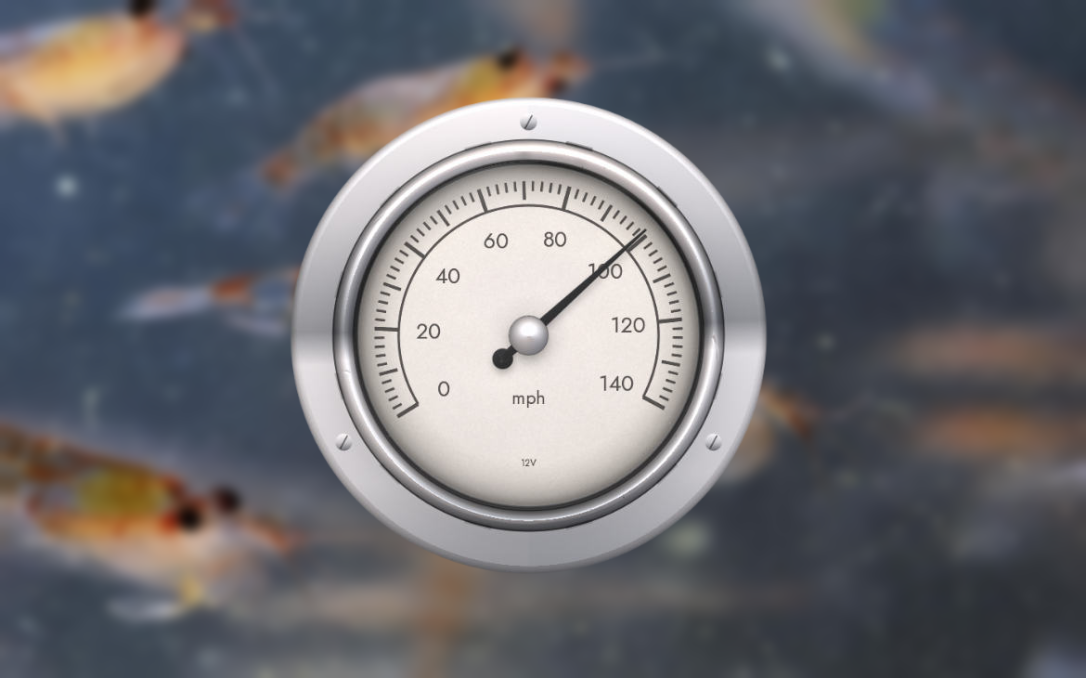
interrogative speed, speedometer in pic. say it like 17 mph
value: 99 mph
